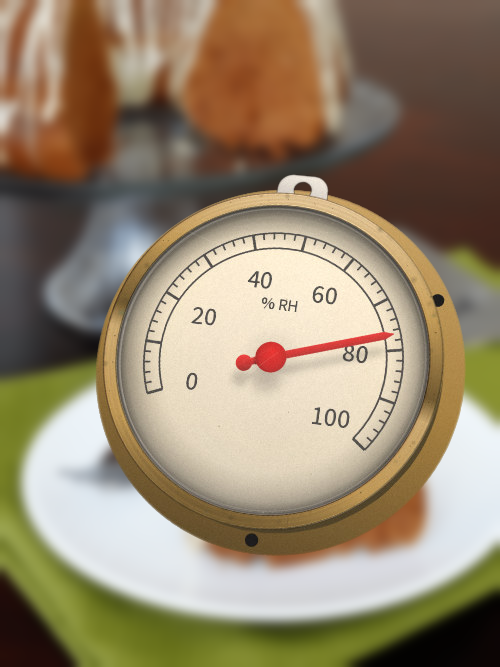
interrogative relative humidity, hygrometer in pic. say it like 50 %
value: 77 %
